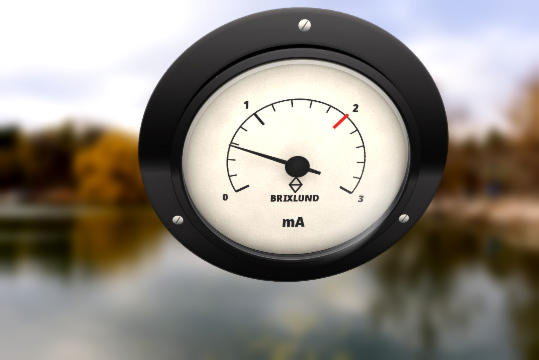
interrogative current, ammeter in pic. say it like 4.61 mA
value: 0.6 mA
